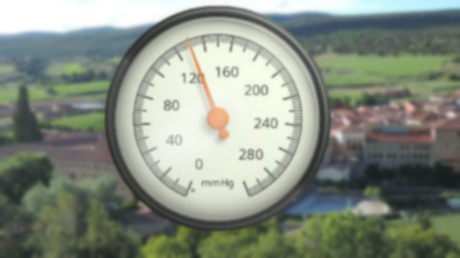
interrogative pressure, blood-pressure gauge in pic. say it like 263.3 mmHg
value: 130 mmHg
